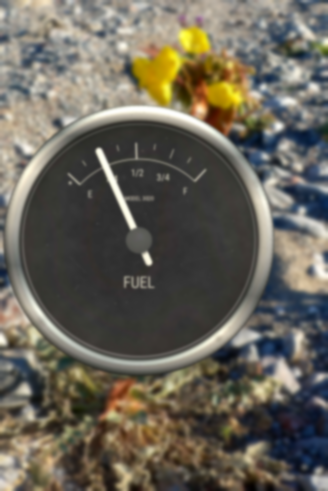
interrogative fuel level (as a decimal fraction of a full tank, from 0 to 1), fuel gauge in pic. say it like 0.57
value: 0.25
